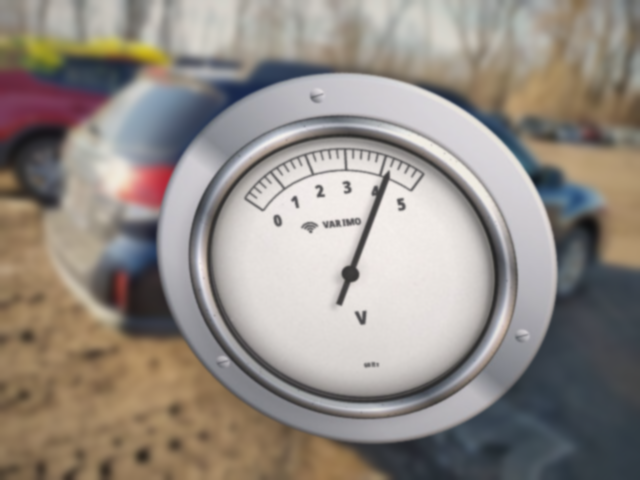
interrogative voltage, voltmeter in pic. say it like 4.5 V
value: 4.2 V
